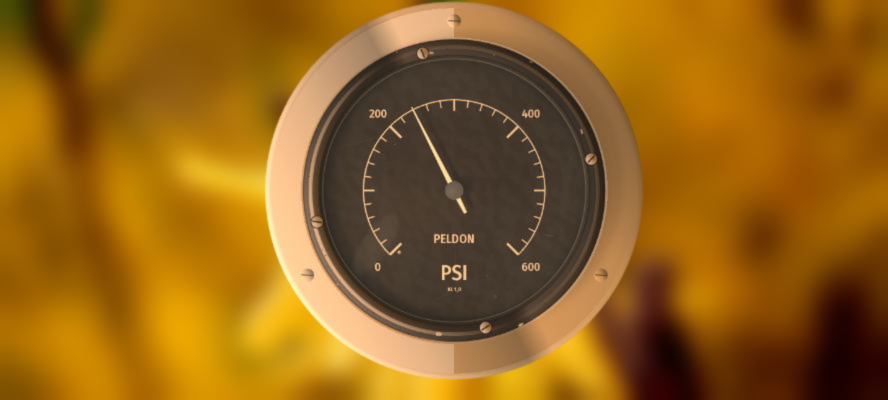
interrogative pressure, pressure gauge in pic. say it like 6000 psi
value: 240 psi
